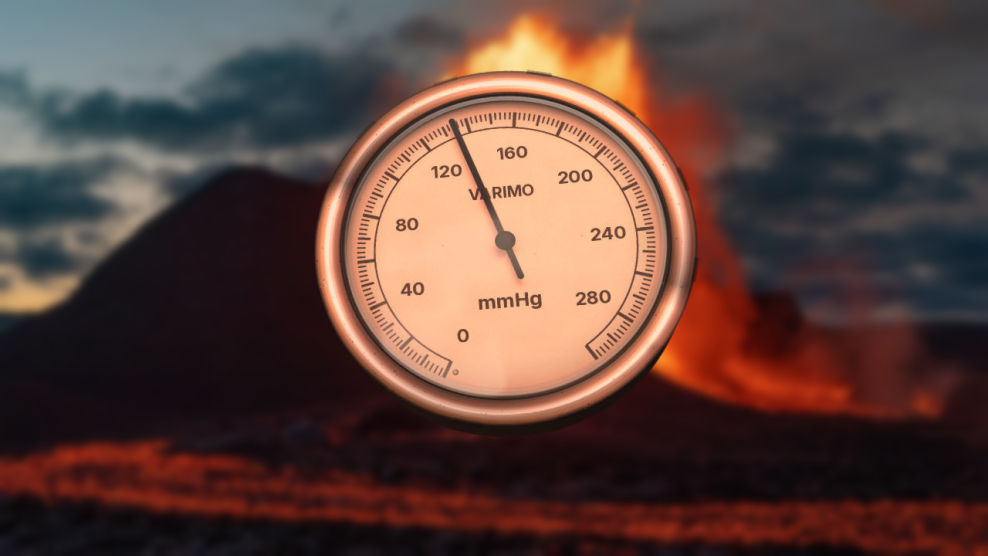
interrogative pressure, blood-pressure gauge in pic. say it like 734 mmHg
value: 134 mmHg
